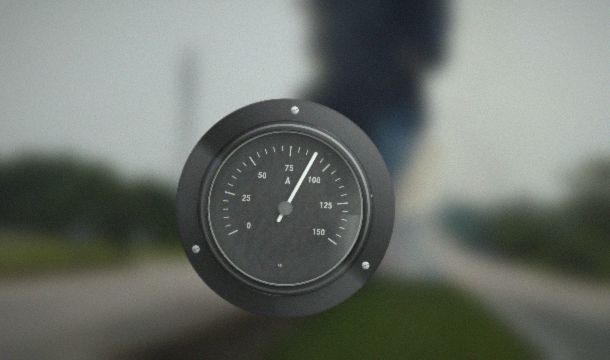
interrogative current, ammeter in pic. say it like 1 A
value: 90 A
